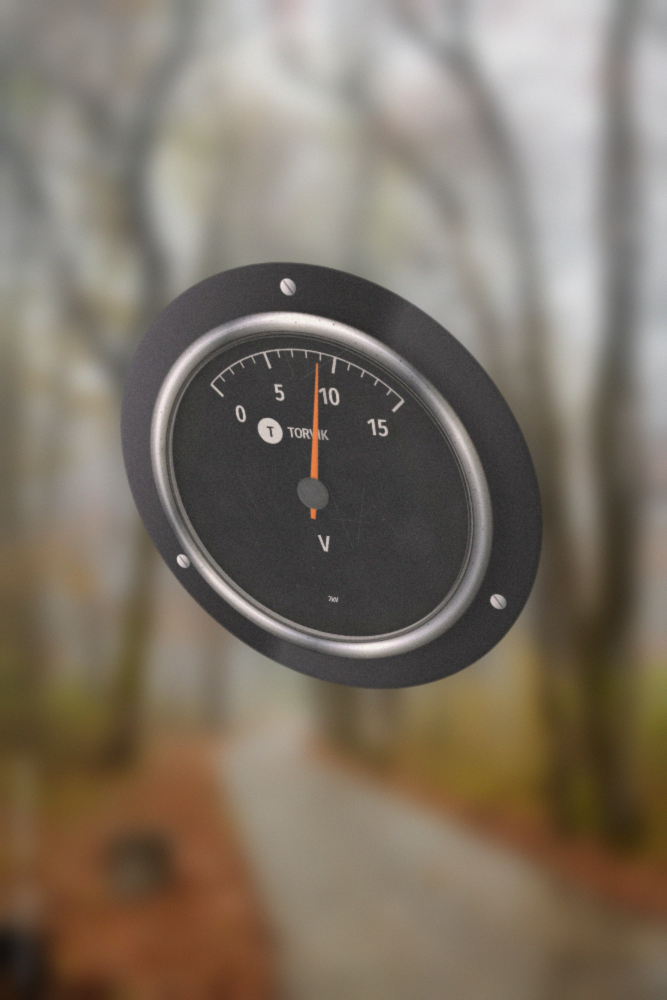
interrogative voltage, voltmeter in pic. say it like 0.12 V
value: 9 V
